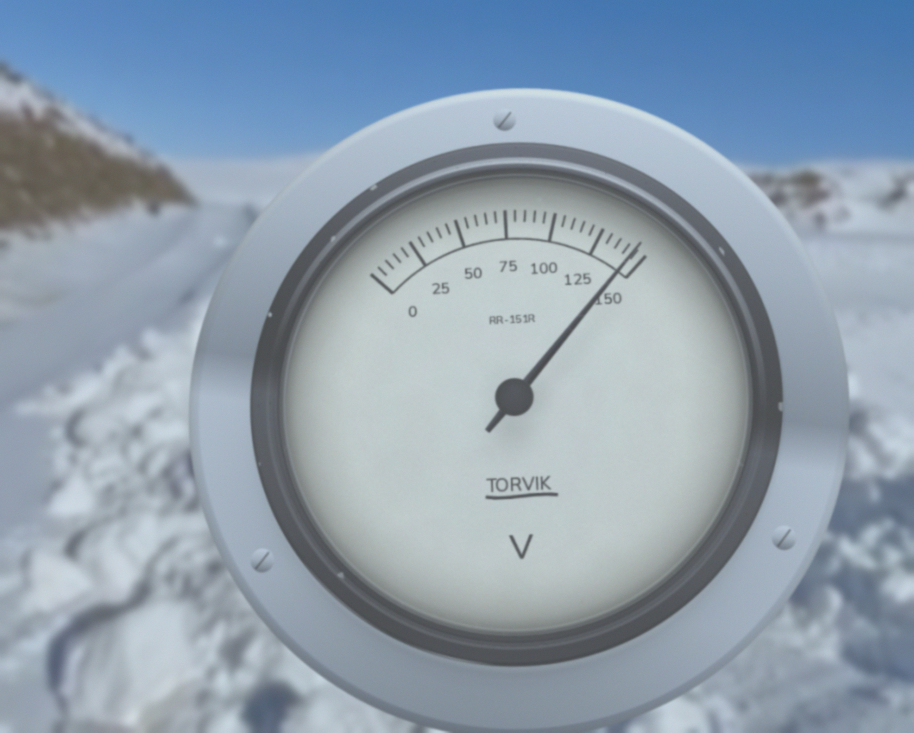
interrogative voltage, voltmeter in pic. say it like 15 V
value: 145 V
